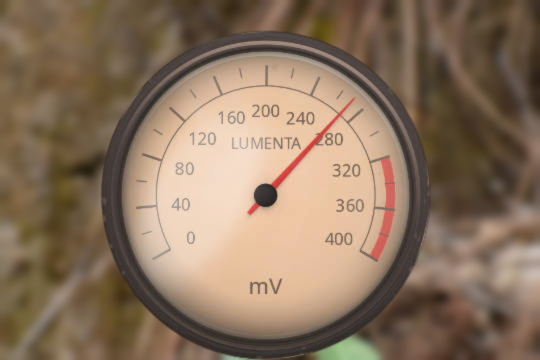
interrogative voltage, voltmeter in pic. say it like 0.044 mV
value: 270 mV
